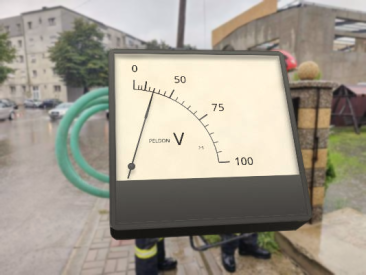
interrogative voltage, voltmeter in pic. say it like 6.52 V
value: 35 V
